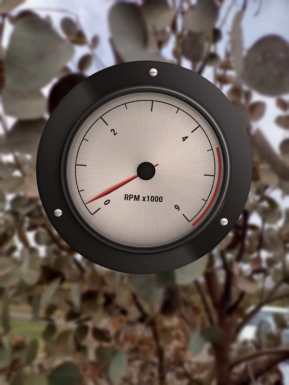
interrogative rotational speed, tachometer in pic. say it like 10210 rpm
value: 250 rpm
